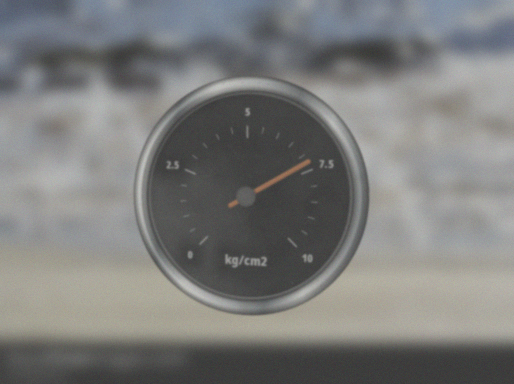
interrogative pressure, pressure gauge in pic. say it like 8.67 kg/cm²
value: 7.25 kg/cm²
